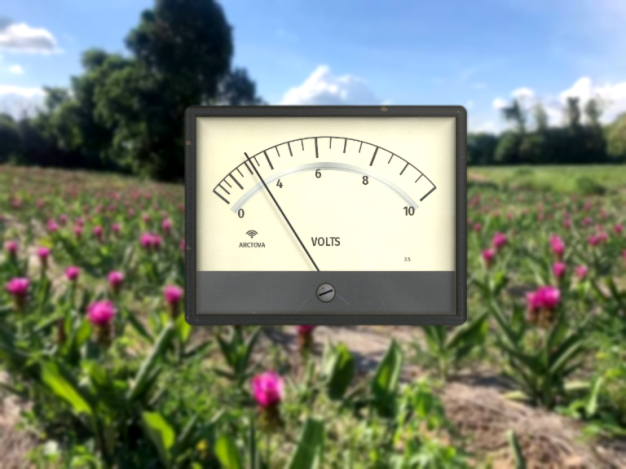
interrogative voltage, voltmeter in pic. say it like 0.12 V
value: 3.25 V
